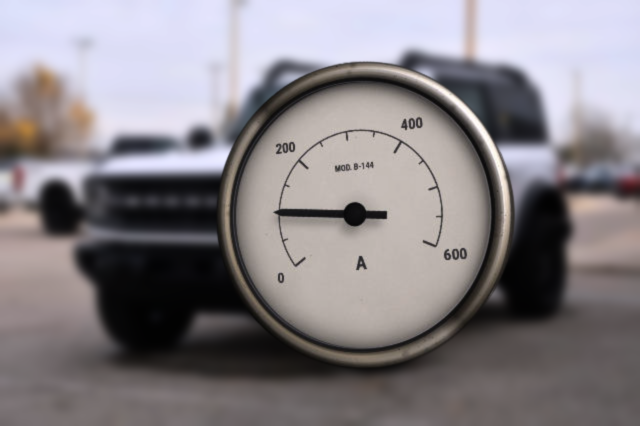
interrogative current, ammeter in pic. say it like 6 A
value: 100 A
